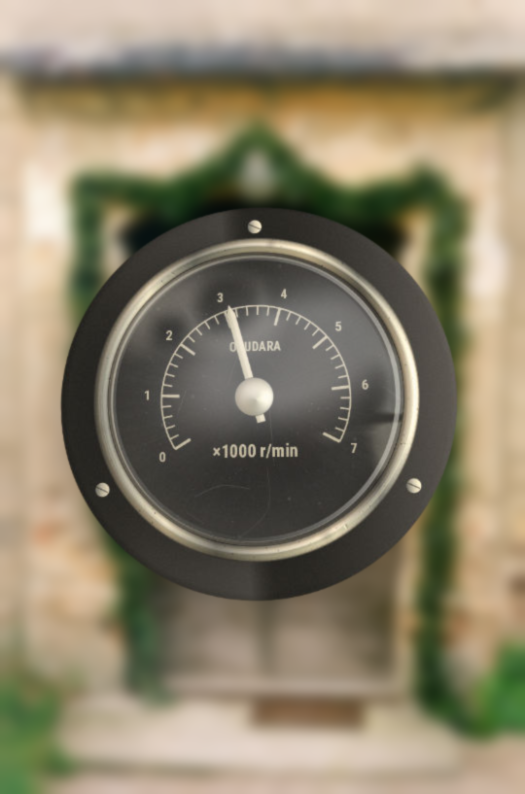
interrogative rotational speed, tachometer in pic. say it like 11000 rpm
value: 3100 rpm
